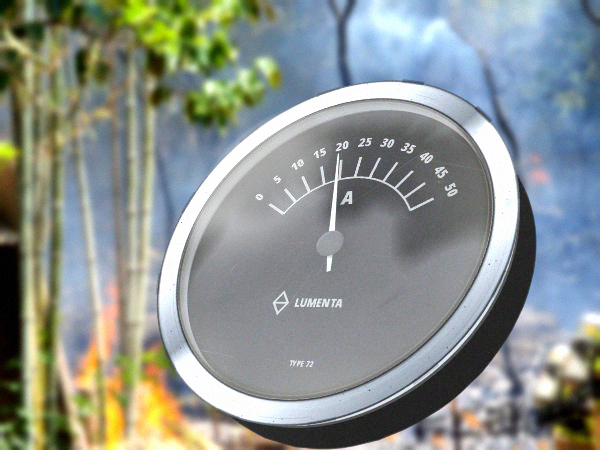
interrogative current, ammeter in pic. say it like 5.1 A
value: 20 A
